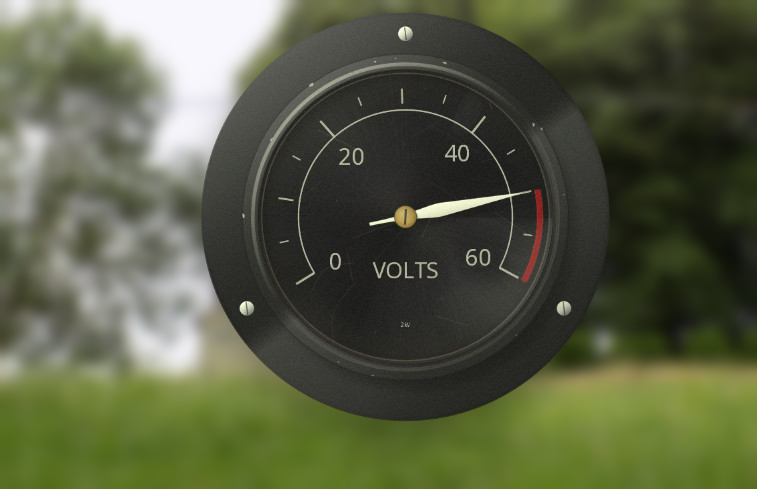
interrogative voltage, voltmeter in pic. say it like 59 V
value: 50 V
